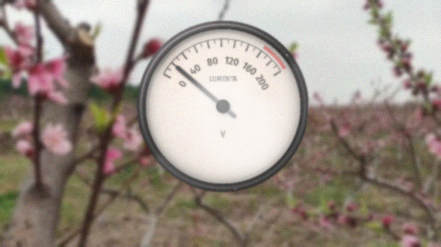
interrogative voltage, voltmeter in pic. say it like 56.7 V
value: 20 V
